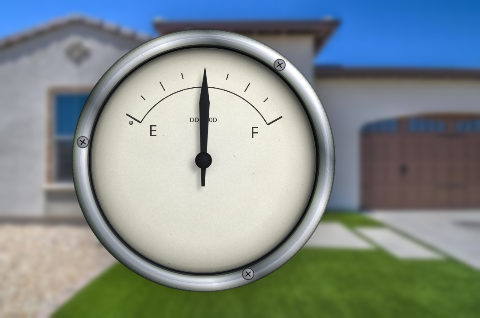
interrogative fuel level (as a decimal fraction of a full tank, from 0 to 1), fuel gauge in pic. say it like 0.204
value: 0.5
